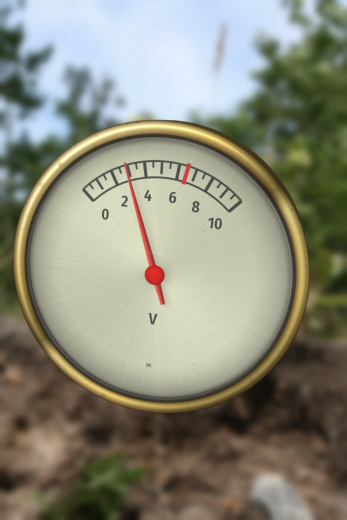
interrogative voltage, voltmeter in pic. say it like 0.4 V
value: 3 V
